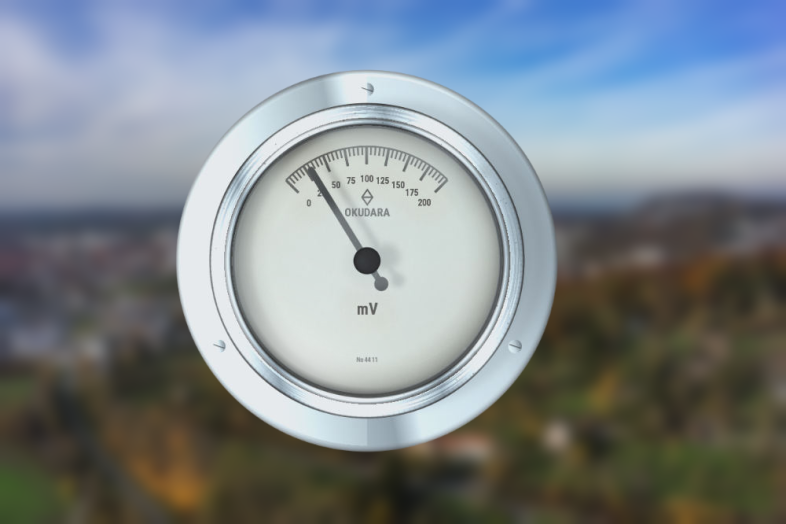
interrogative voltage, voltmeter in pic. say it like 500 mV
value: 30 mV
